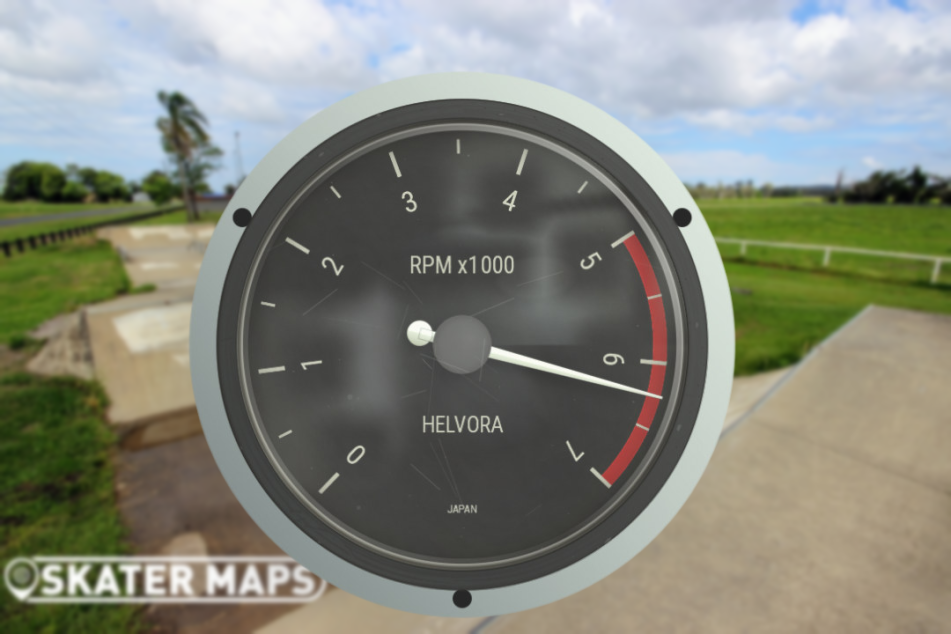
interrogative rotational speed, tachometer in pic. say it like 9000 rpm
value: 6250 rpm
